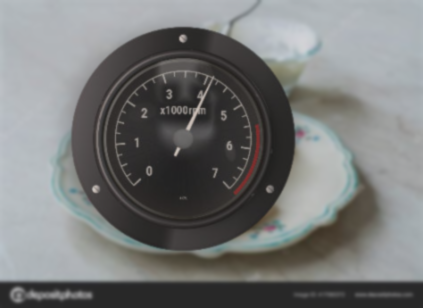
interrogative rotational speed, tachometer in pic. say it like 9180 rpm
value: 4125 rpm
